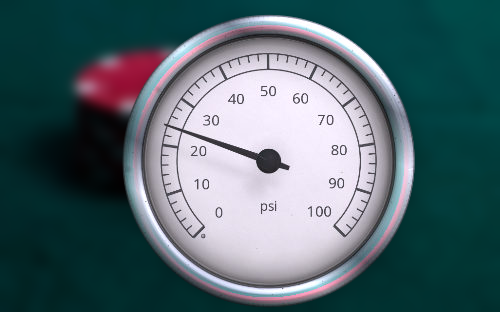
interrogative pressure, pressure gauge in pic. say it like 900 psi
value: 24 psi
